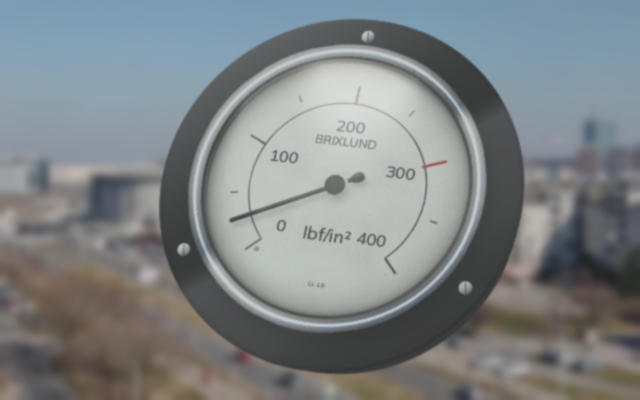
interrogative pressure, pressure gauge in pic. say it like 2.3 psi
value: 25 psi
